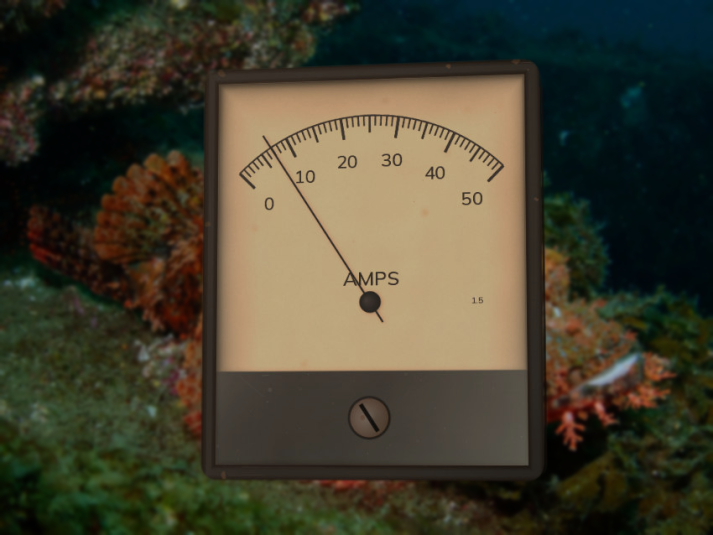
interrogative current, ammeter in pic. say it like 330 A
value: 7 A
